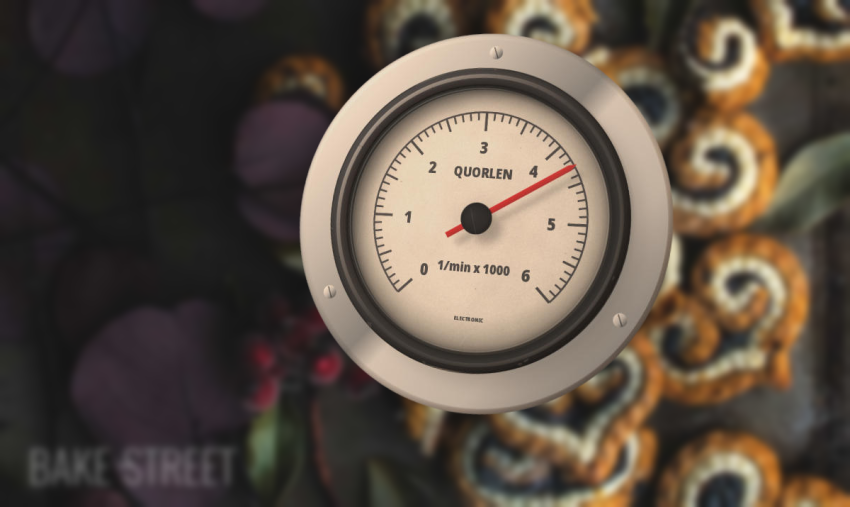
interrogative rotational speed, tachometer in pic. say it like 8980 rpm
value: 4300 rpm
